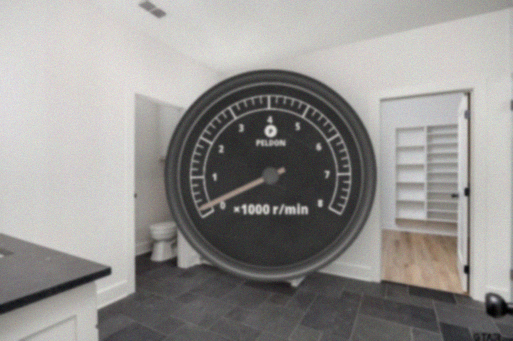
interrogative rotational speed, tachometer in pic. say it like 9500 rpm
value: 200 rpm
